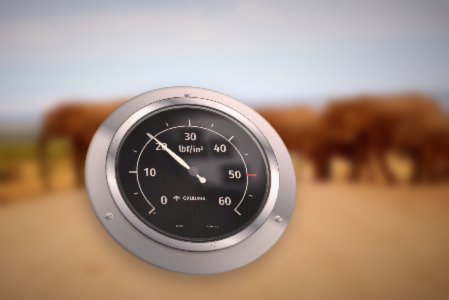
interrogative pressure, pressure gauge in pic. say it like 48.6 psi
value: 20 psi
